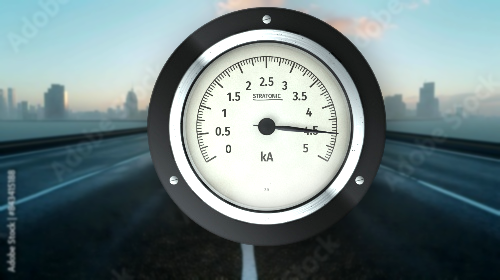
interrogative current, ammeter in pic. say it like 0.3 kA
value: 4.5 kA
